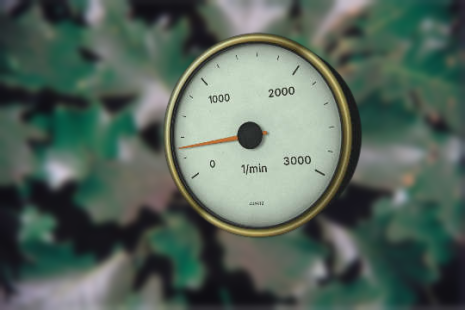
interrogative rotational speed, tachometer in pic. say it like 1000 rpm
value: 300 rpm
